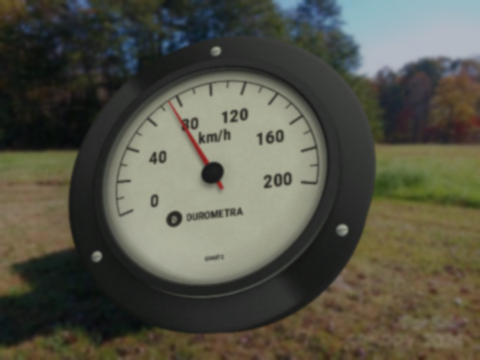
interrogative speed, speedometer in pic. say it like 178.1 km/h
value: 75 km/h
